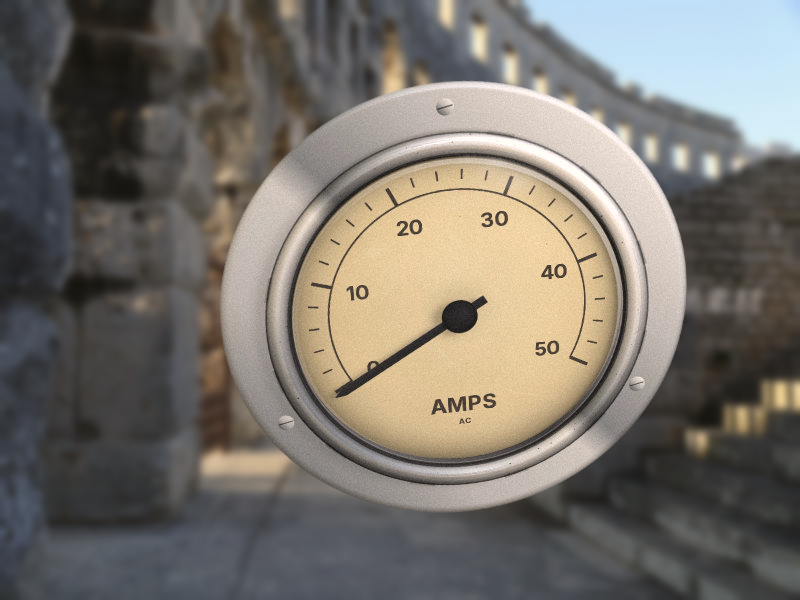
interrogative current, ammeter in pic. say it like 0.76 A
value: 0 A
